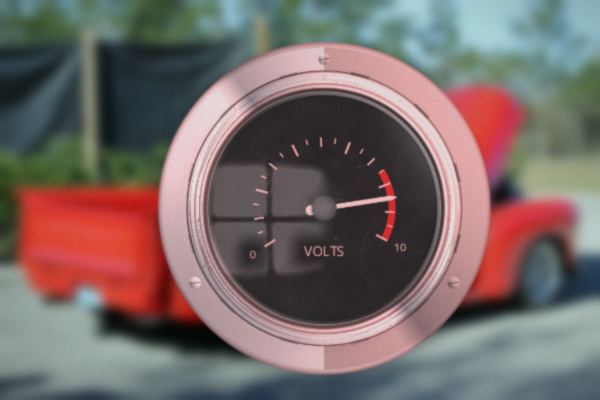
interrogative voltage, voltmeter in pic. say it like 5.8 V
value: 8.5 V
